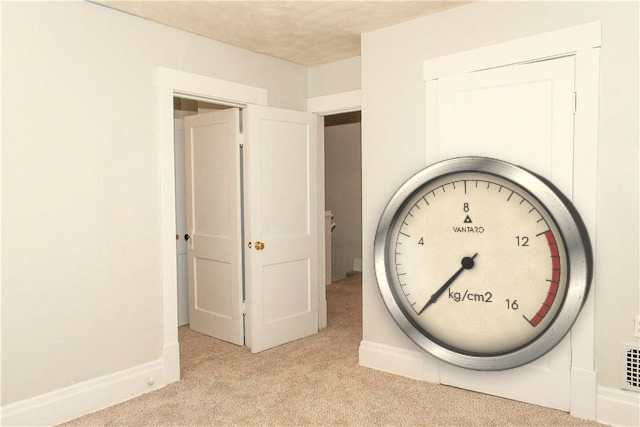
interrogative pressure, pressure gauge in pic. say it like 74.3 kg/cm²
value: 0 kg/cm²
